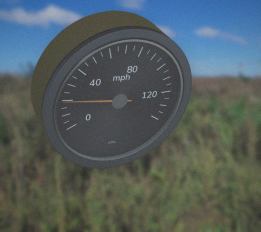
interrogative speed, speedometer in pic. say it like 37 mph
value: 20 mph
